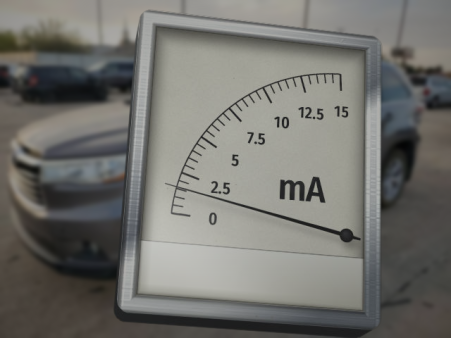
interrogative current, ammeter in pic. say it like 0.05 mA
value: 1.5 mA
